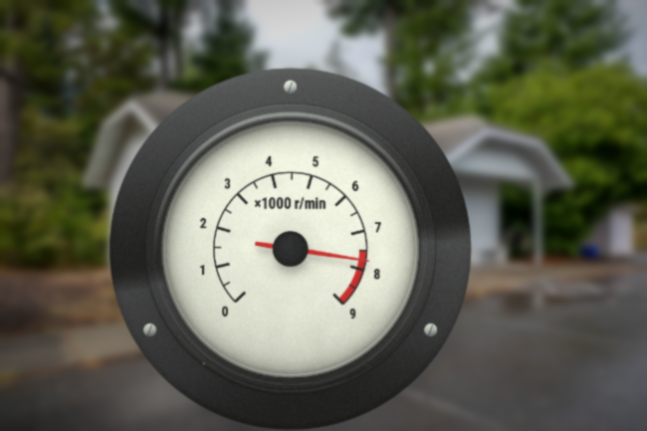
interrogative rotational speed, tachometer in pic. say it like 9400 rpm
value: 7750 rpm
